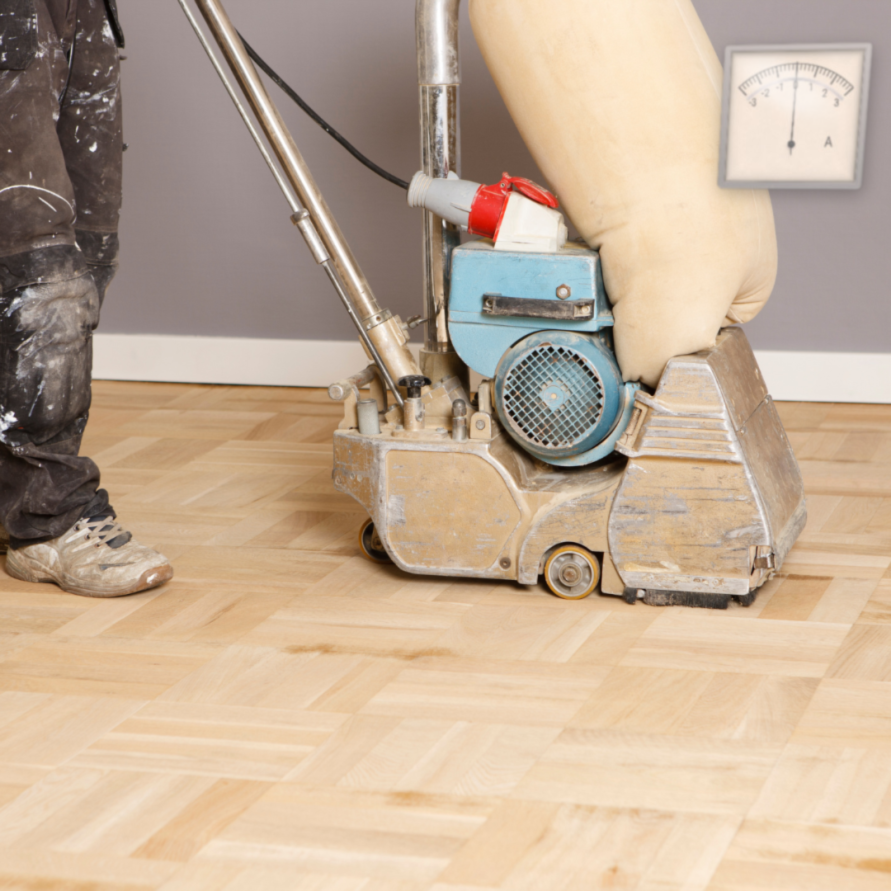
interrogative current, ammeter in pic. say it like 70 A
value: 0 A
